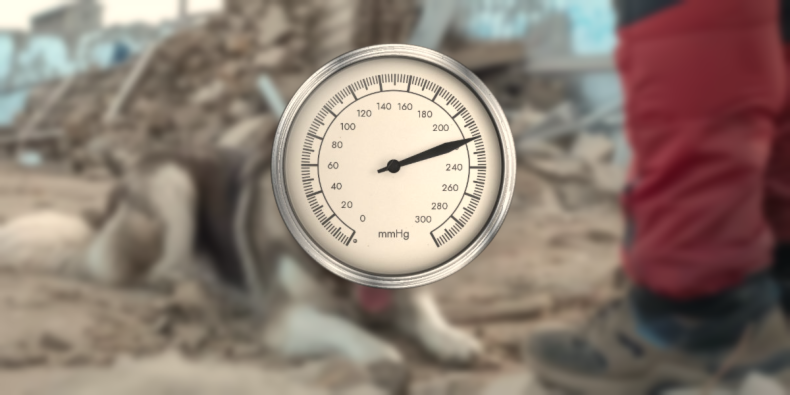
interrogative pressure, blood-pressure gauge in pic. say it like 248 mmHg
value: 220 mmHg
